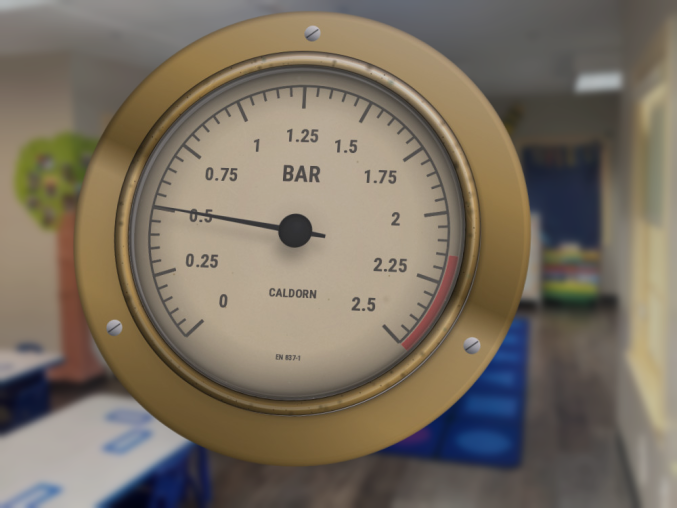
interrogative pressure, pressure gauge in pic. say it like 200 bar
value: 0.5 bar
